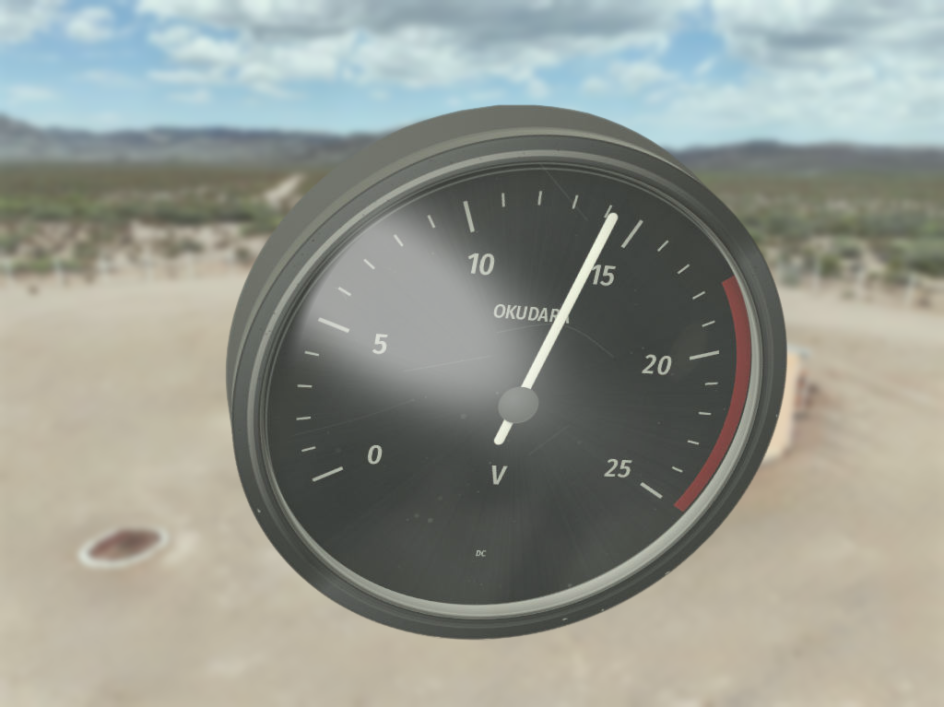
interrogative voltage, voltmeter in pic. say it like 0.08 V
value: 14 V
